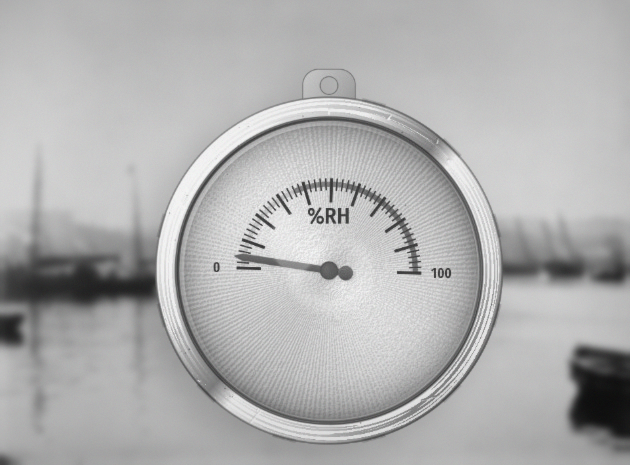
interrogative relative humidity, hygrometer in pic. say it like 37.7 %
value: 4 %
